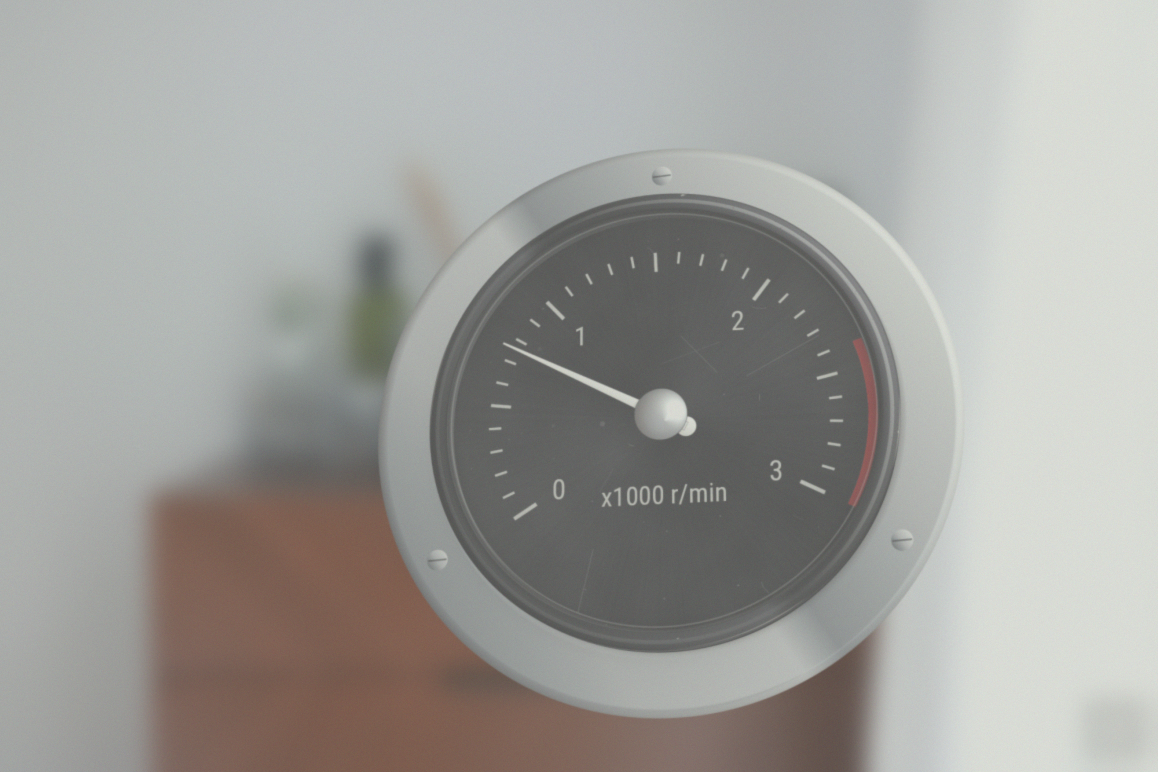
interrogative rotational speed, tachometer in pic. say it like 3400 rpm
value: 750 rpm
